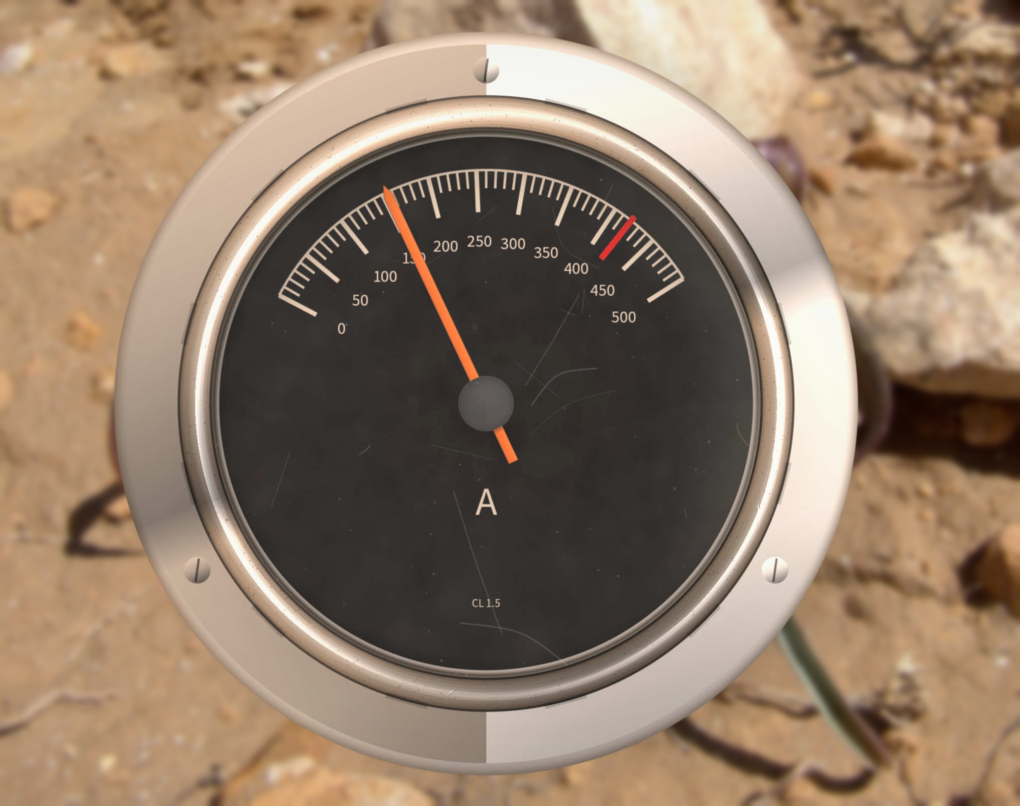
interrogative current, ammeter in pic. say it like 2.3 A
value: 155 A
